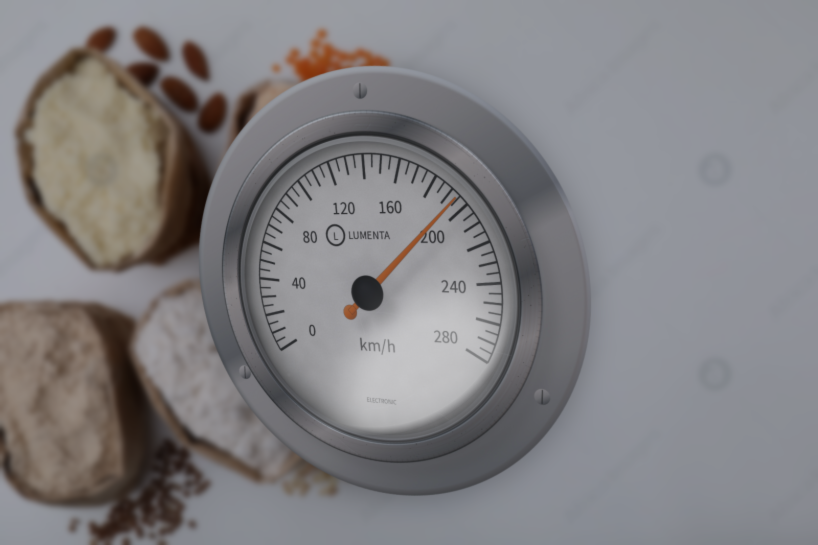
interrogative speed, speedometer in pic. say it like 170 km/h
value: 195 km/h
